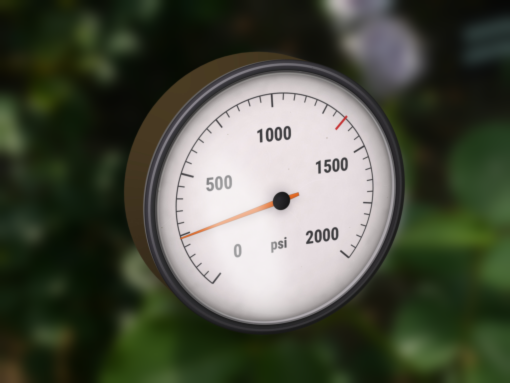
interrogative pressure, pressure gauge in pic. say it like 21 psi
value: 250 psi
